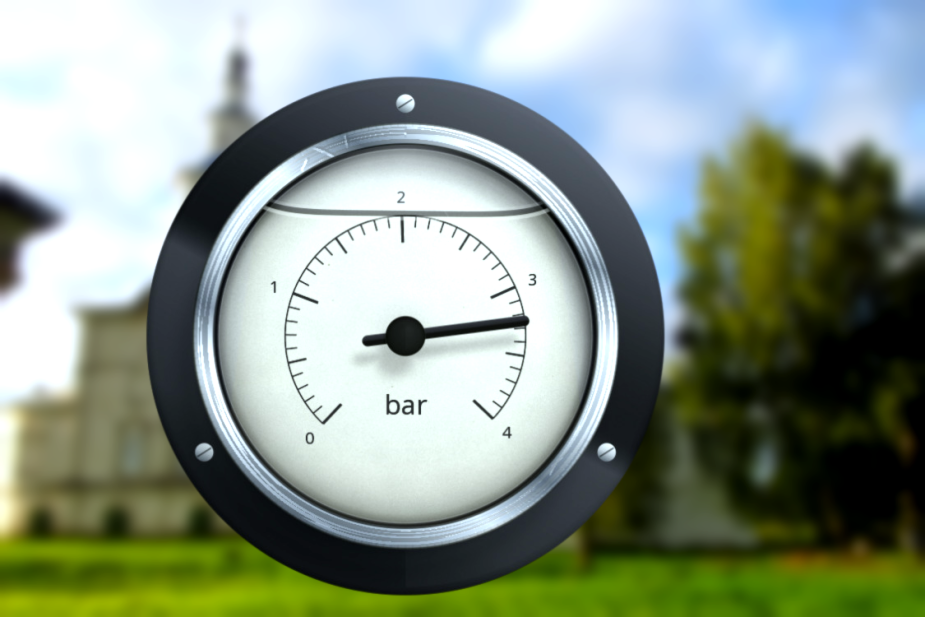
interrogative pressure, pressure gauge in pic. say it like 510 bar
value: 3.25 bar
